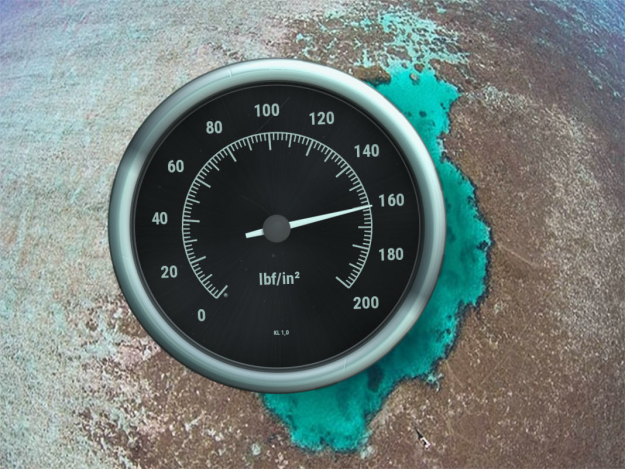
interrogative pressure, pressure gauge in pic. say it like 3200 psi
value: 160 psi
